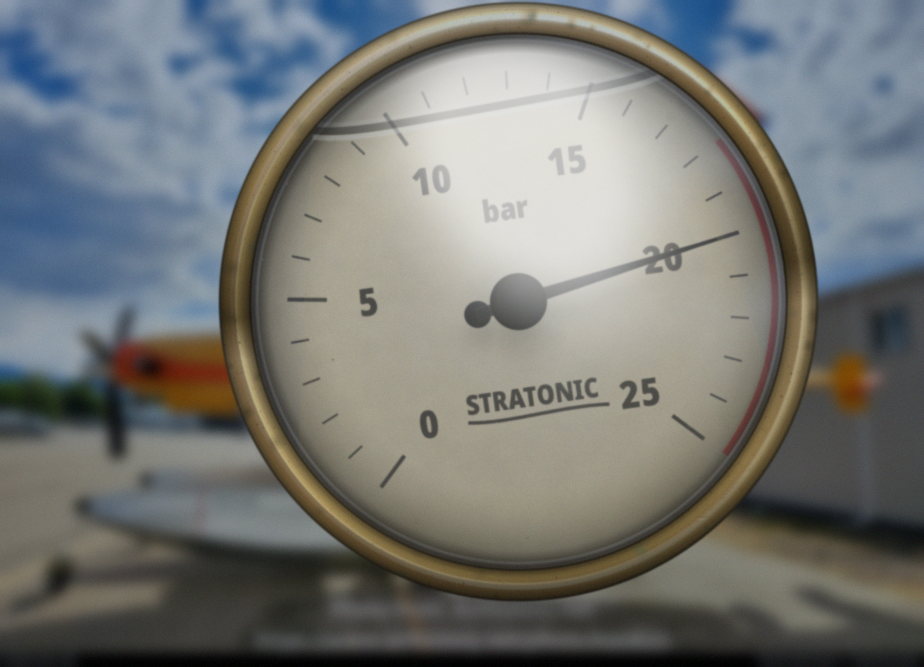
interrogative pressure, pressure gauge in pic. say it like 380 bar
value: 20 bar
